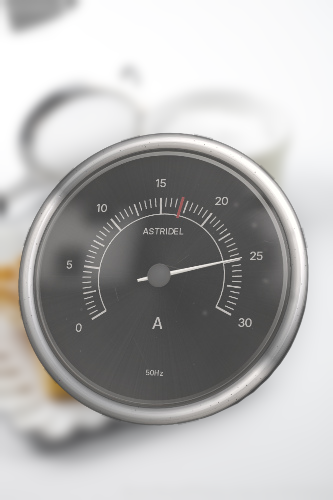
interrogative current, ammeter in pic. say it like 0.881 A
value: 25 A
